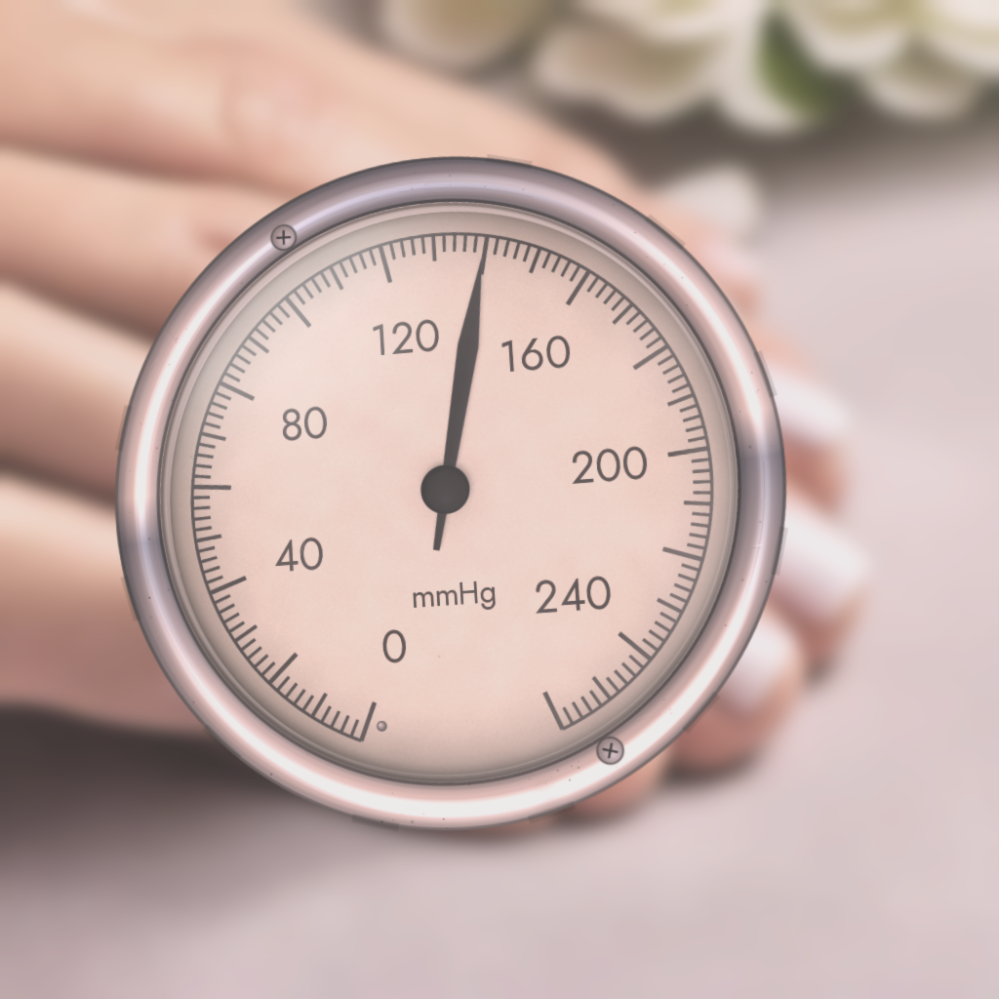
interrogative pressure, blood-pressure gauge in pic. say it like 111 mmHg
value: 140 mmHg
